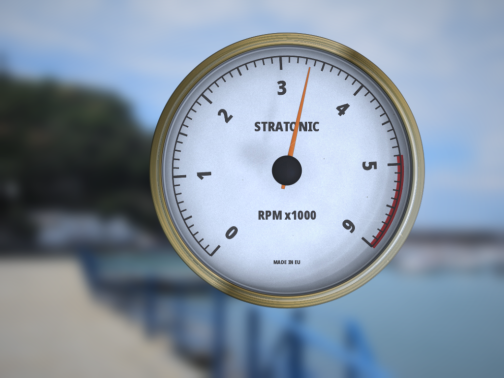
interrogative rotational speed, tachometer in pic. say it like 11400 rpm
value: 3350 rpm
